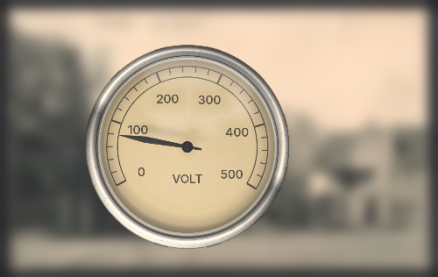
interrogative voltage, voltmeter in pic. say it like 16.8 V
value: 80 V
